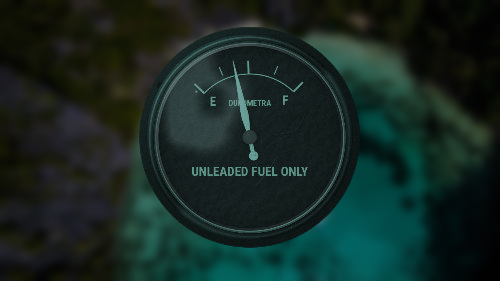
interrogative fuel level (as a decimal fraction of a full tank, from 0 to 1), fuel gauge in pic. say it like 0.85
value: 0.375
